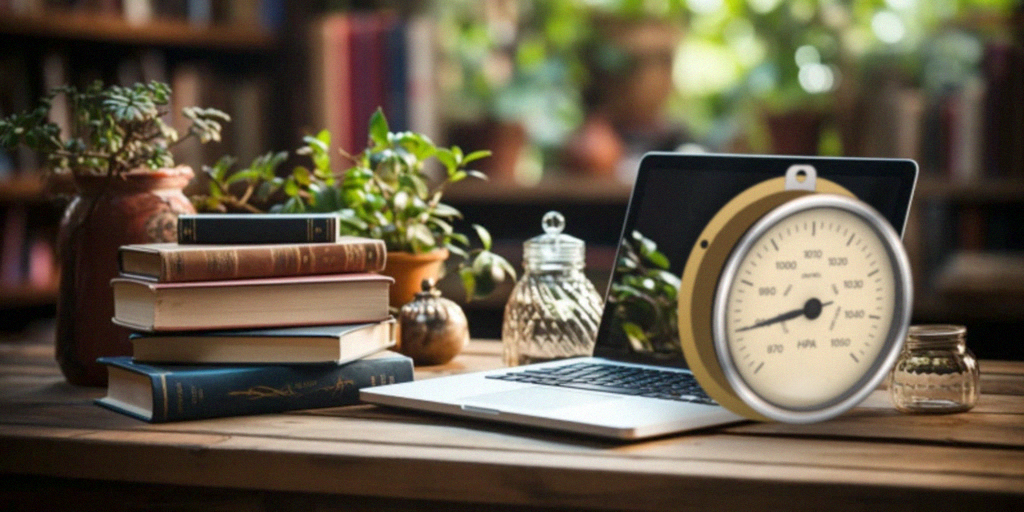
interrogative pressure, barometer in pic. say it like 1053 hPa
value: 980 hPa
